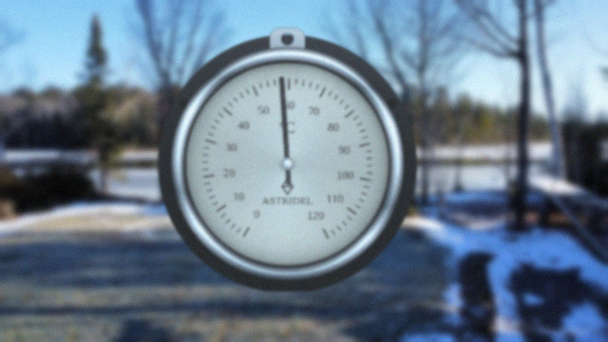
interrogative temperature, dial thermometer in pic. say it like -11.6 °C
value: 58 °C
